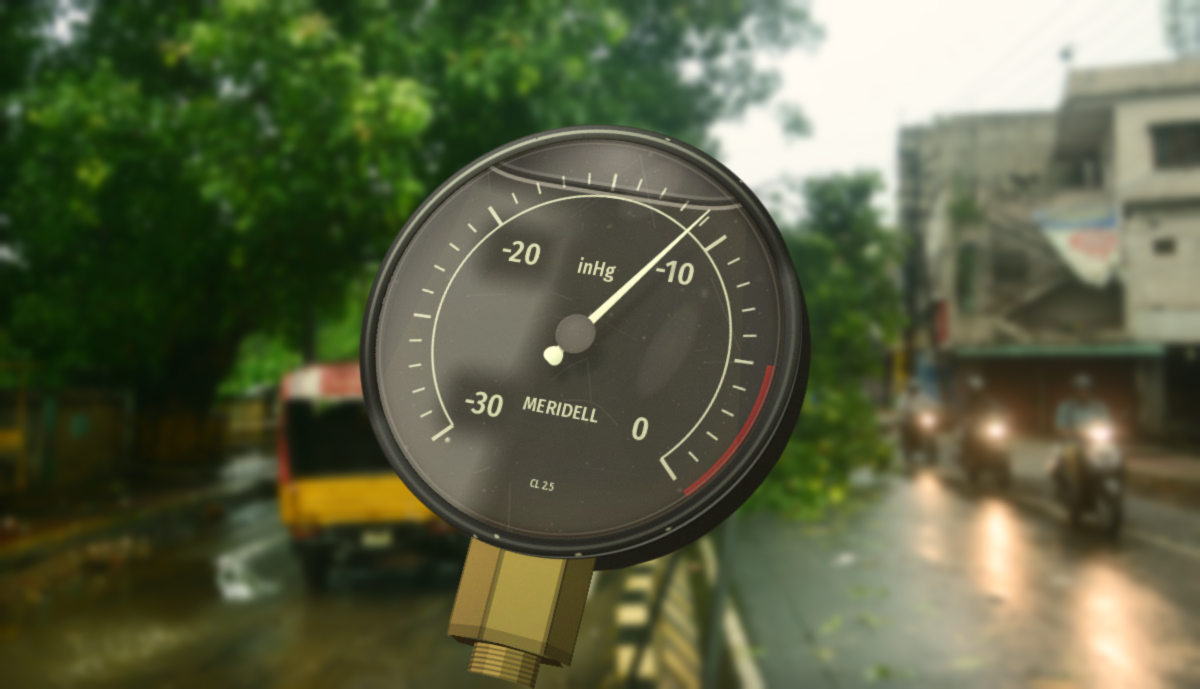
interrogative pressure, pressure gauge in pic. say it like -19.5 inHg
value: -11 inHg
